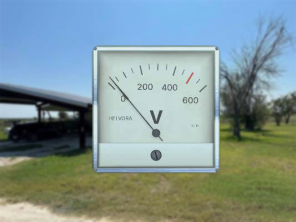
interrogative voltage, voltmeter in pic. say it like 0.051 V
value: 25 V
